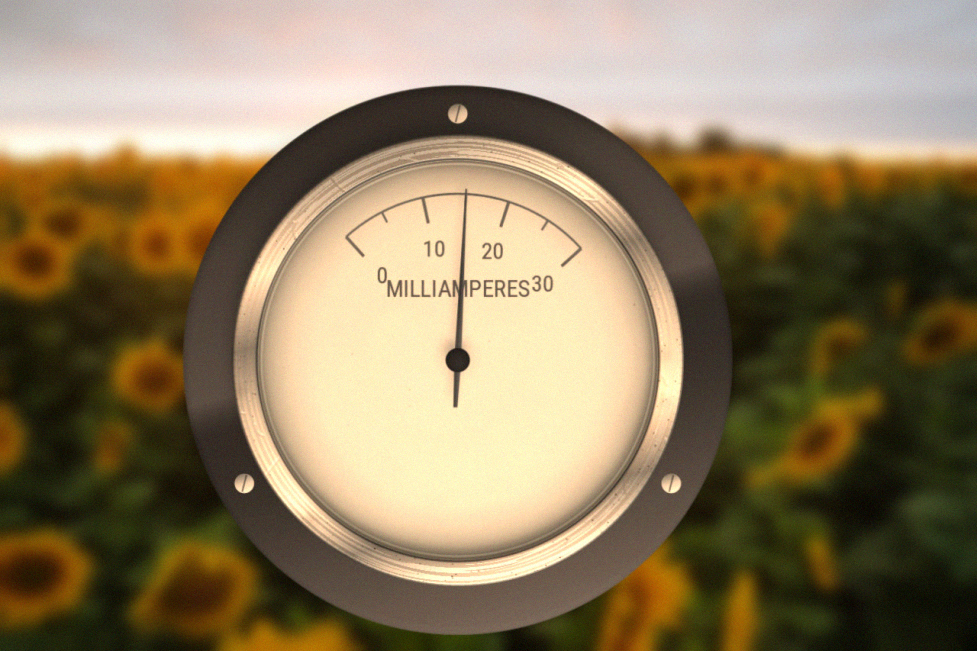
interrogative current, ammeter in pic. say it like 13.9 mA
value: 15 mA
